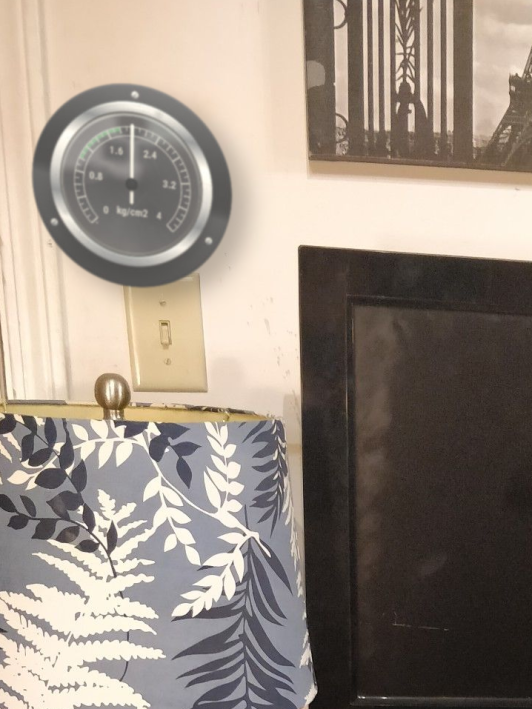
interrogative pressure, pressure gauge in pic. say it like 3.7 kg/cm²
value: 2 kg/cm²
